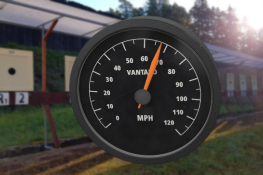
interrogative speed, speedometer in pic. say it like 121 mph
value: 67.5 mph
